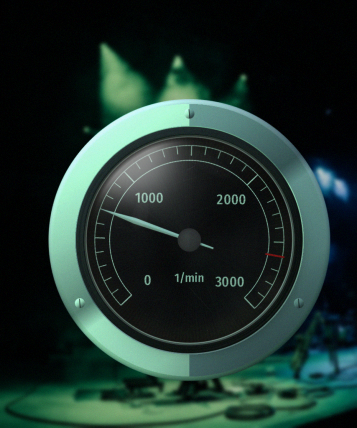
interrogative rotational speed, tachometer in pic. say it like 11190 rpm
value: 700 rpm
